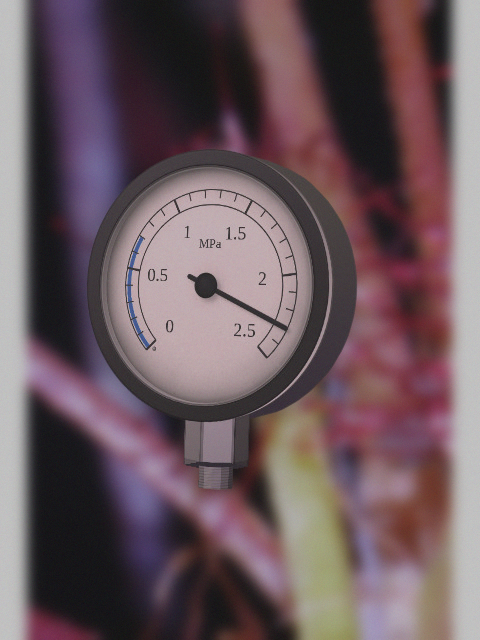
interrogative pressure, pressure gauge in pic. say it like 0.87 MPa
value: 2.3 MPa
